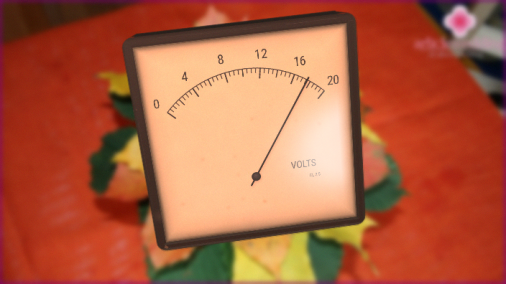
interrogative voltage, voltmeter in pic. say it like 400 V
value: 17.5 V
